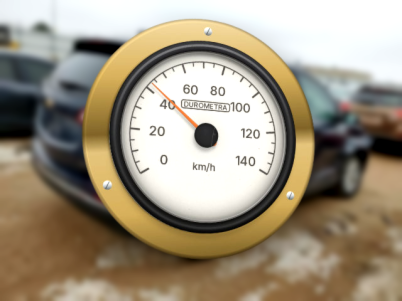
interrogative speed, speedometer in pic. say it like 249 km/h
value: 42.5 km/h
